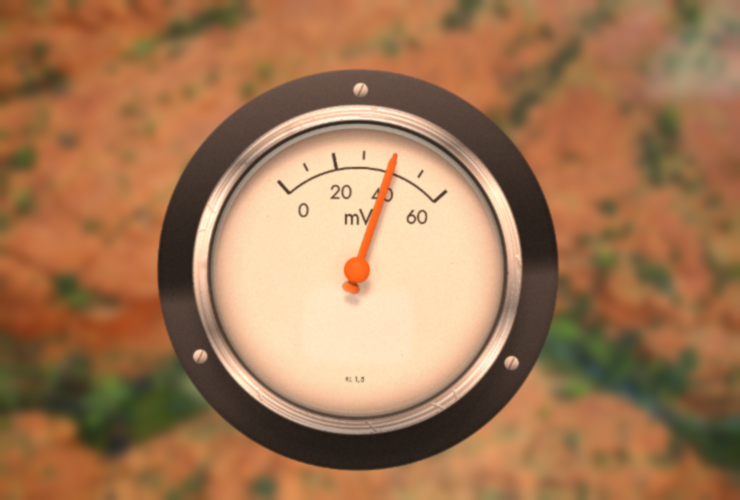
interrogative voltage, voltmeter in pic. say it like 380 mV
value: 40 mV
